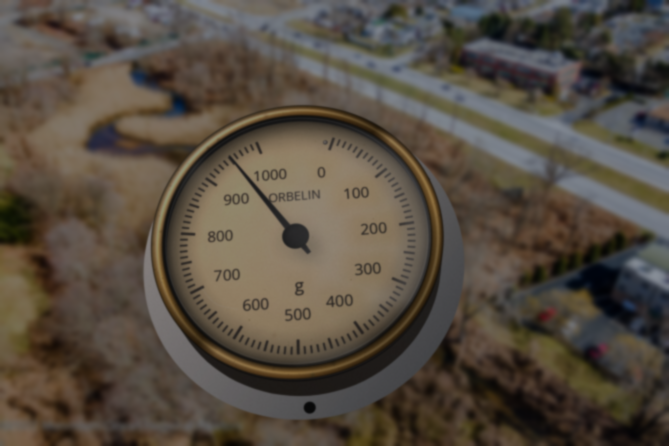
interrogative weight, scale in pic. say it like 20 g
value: 950 g
